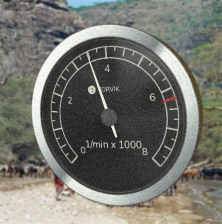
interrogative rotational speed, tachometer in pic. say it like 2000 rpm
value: 3500 rpm
